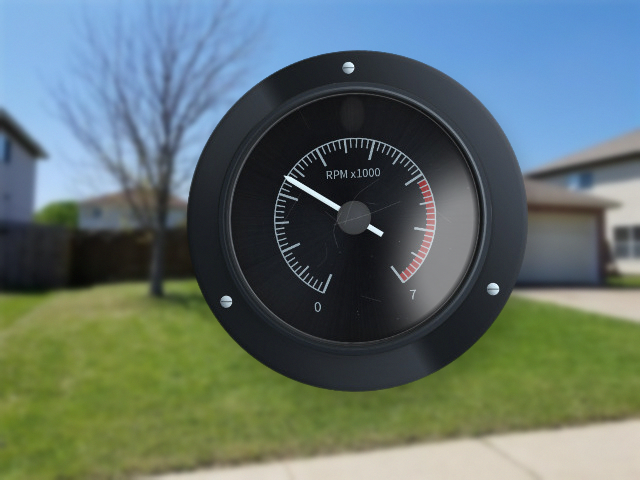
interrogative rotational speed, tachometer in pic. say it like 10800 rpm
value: 2300 rpm
